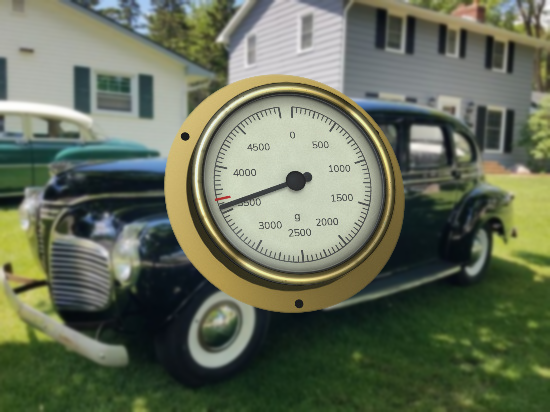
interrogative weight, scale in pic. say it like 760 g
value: 3550 g
